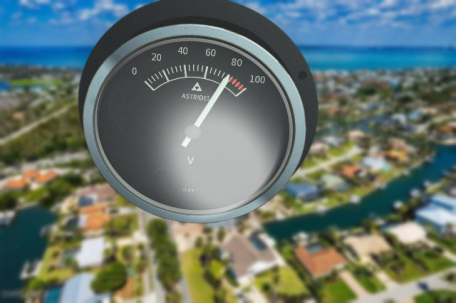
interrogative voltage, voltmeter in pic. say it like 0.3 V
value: 80 V
